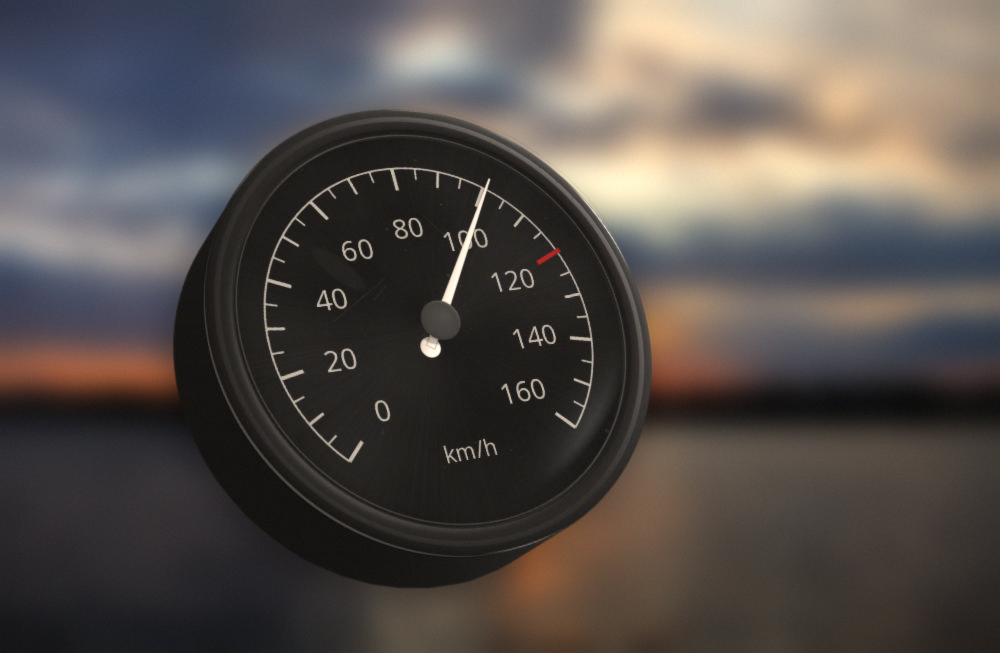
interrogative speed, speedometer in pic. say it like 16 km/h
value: 100 km/h
